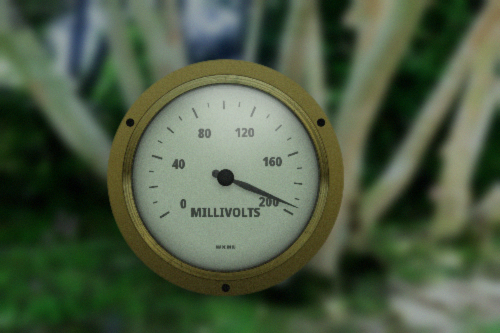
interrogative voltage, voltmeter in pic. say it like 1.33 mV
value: 195 mV
